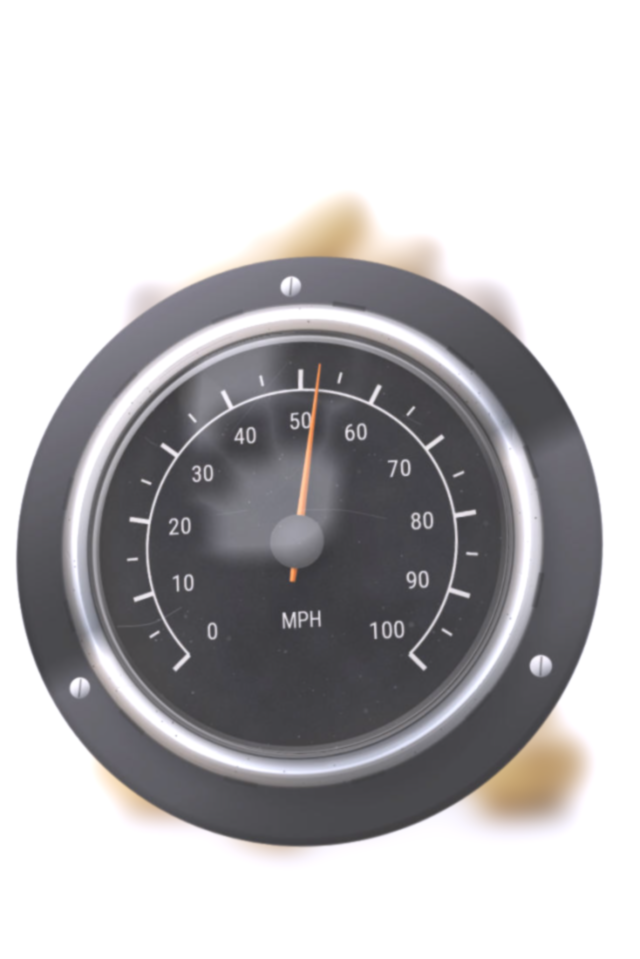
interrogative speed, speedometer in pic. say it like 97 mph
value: 52.5 mph
